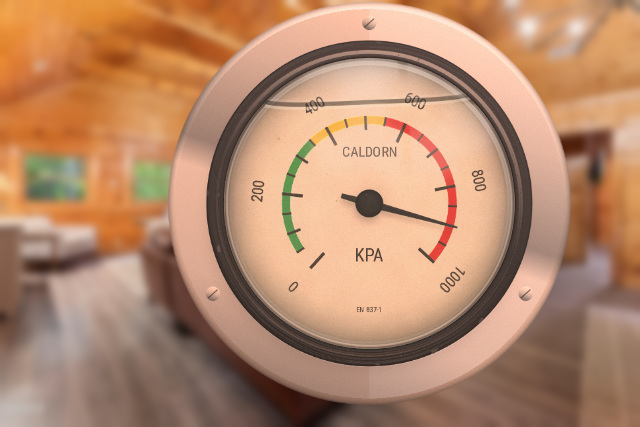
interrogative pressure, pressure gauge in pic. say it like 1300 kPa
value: 900 kPa
